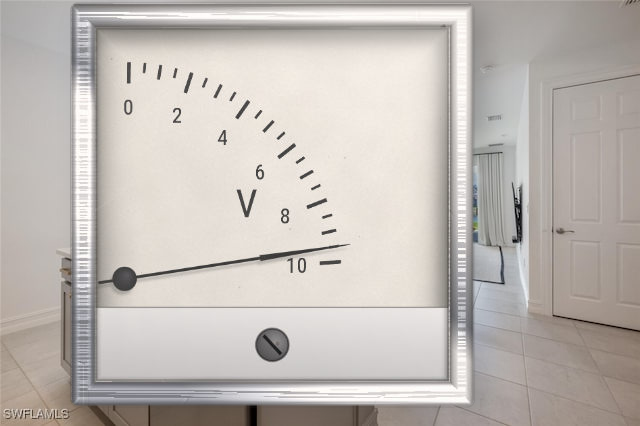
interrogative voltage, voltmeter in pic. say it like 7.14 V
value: 9.5 V
